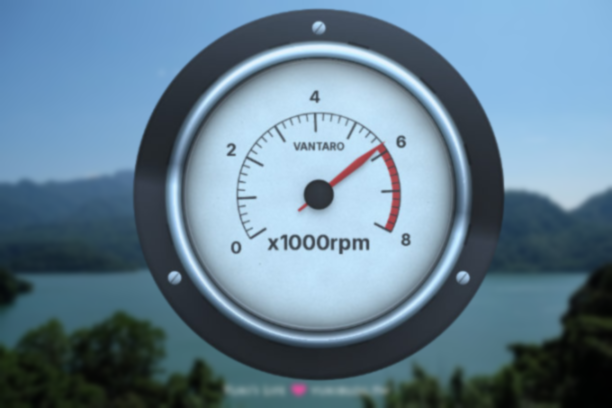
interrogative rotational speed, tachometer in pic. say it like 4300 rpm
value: 5800 rpm
